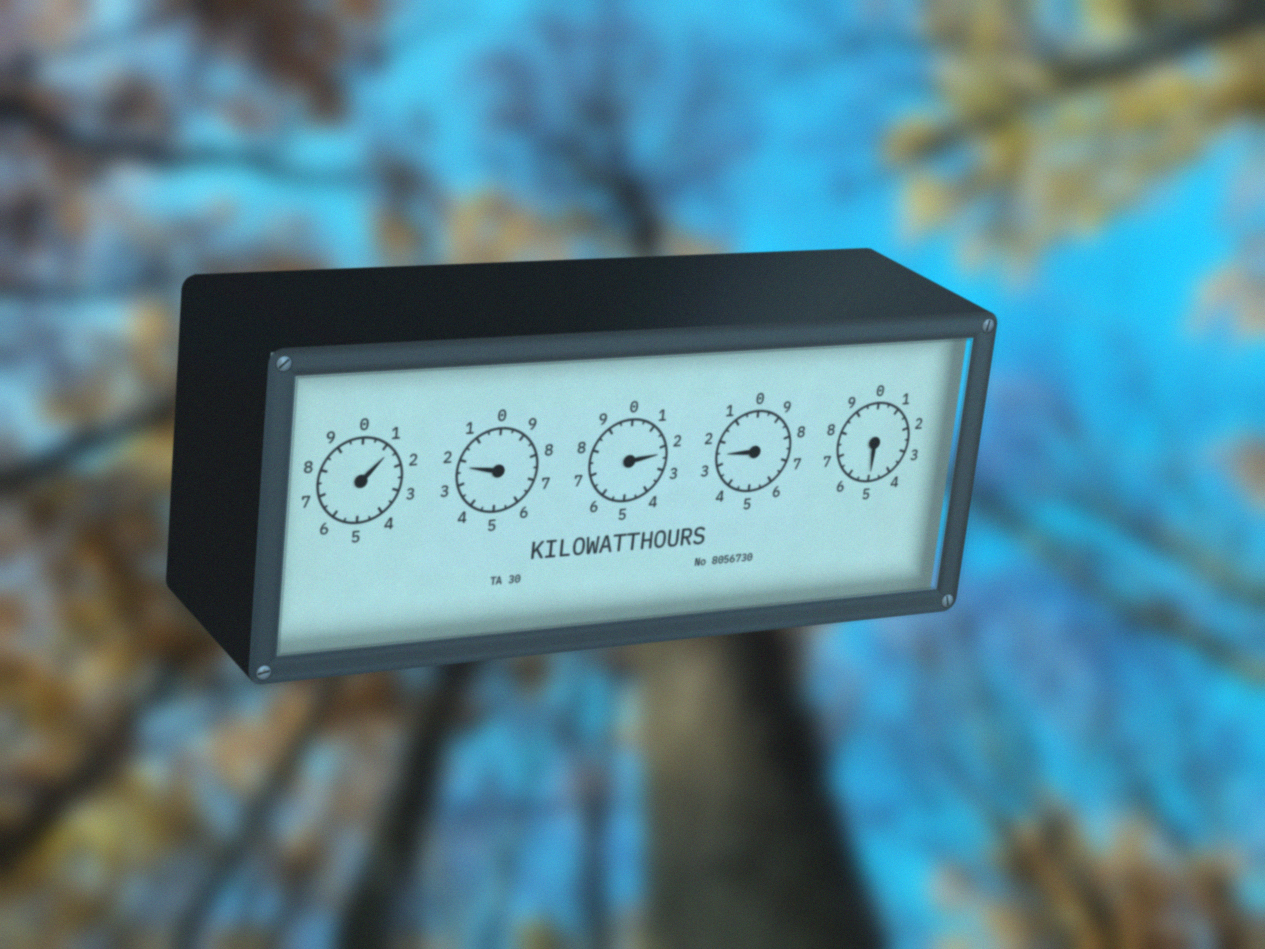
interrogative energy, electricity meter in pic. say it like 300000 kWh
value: 12225 kWh
